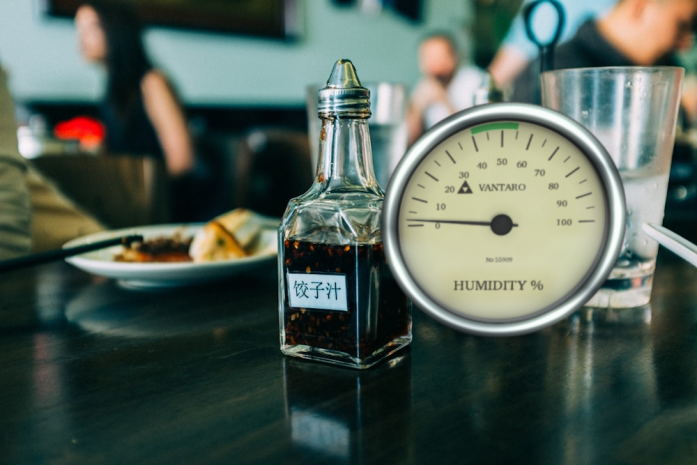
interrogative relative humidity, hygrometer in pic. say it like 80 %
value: 2.5 %
